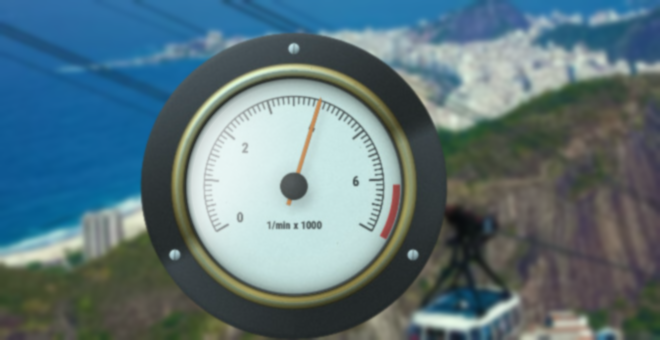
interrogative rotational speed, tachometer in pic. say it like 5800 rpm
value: 4000 rpm
